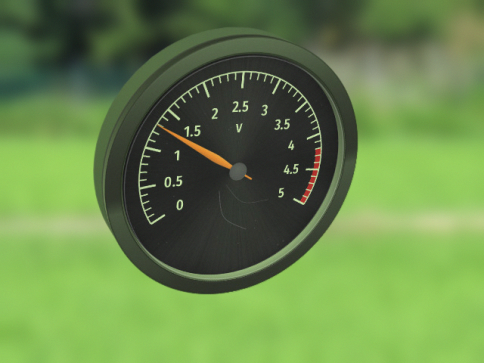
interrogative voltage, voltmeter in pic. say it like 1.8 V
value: 1.3 V
